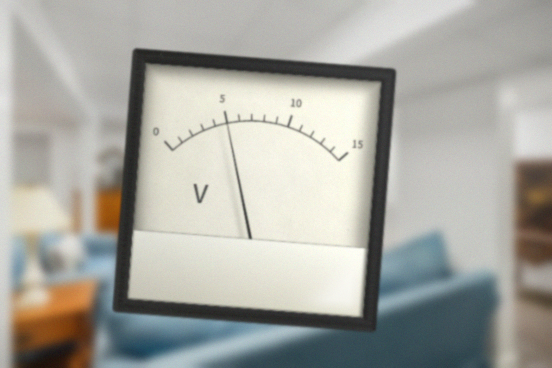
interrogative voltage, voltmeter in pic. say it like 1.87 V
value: 5 V
